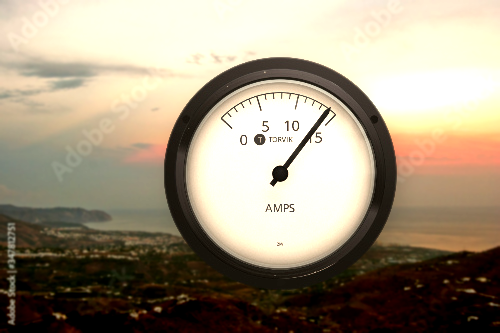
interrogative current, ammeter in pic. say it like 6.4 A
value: 14 A
